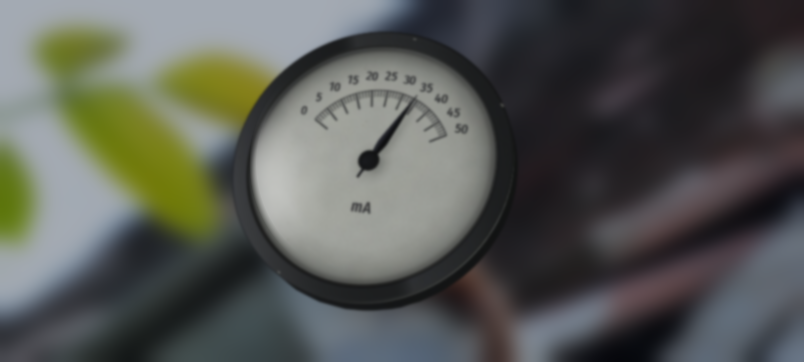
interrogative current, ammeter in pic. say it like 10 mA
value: 35 mA
